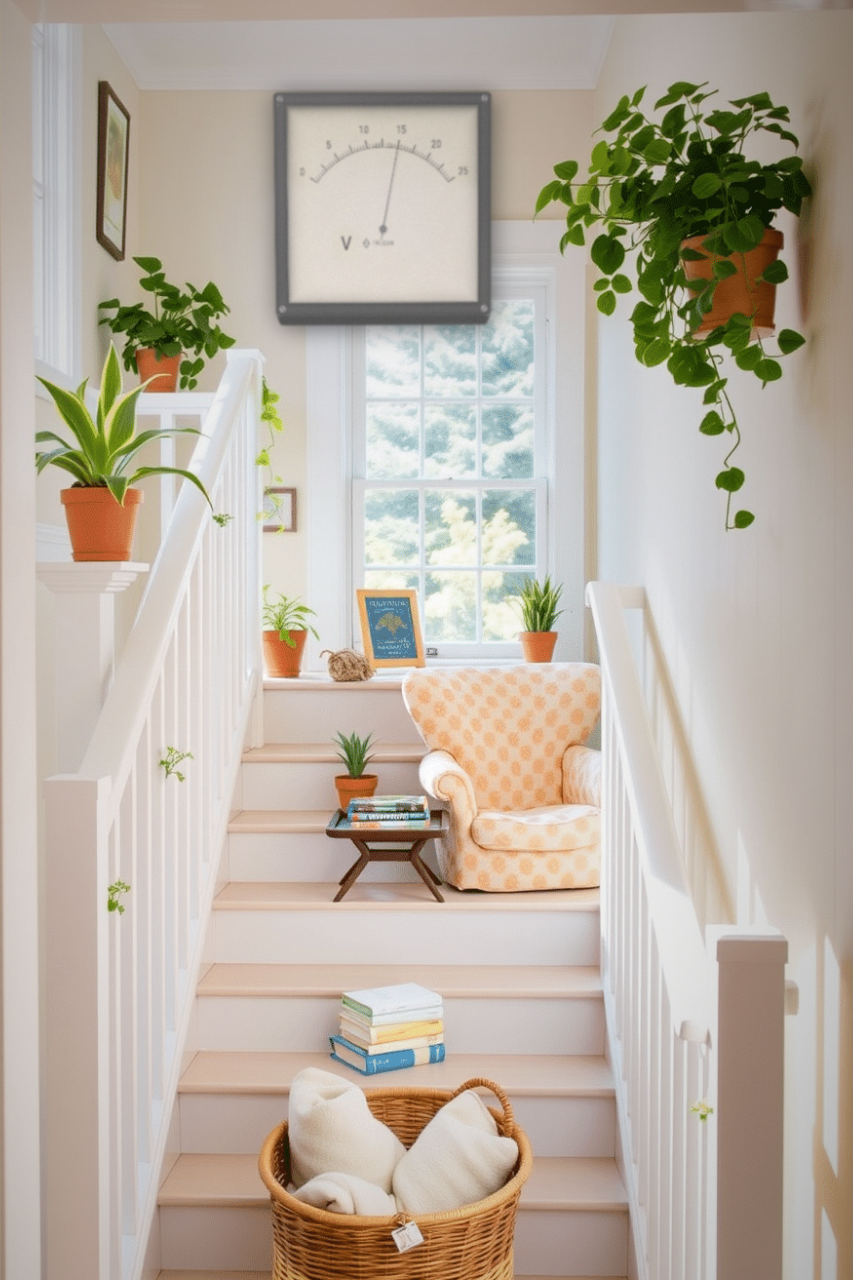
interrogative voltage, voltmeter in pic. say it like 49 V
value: 15 V
